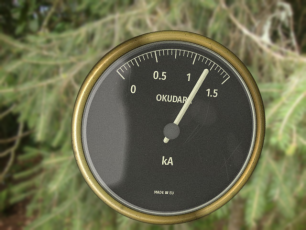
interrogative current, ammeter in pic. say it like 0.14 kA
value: 1.2 kA
